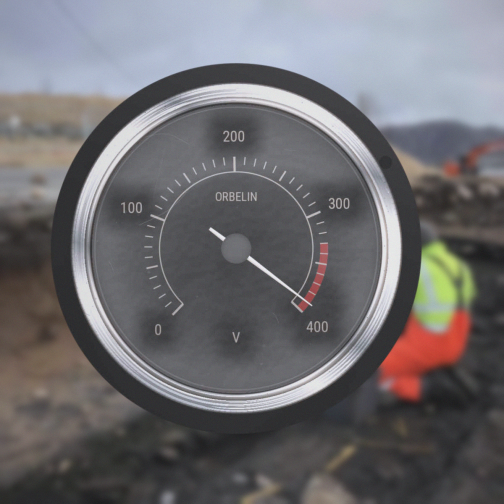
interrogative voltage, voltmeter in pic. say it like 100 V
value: 390 V
